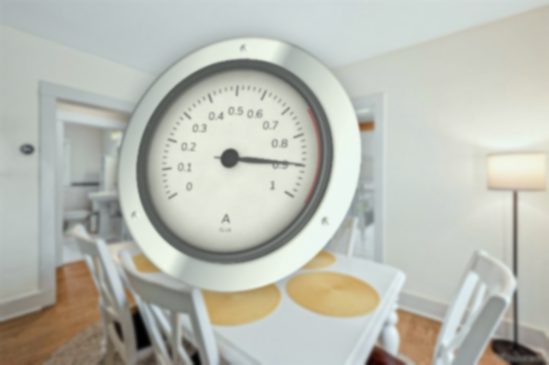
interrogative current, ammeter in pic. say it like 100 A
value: 0.9 A
